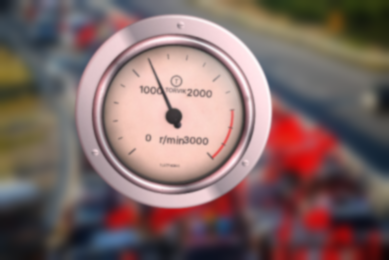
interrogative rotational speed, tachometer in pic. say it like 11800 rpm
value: 1200 rpm
